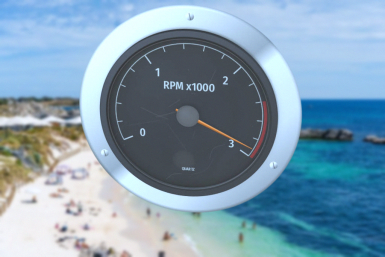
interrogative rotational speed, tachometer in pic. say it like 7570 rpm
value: 2900 rpm
